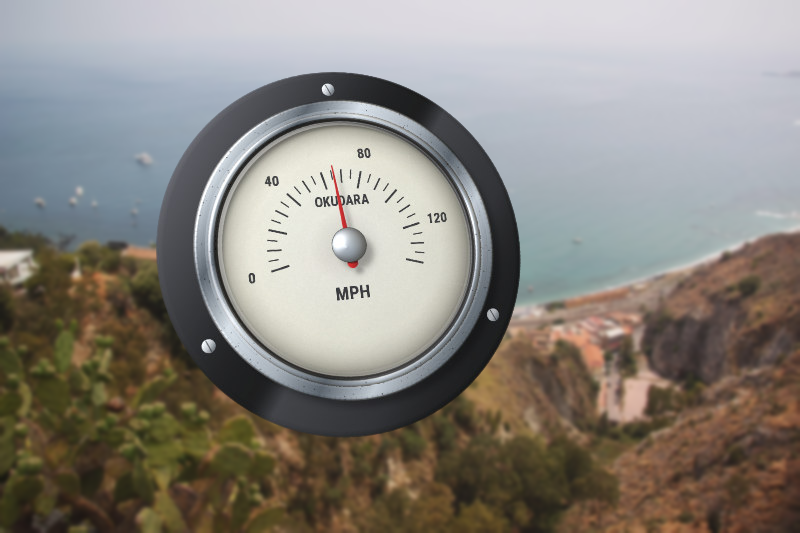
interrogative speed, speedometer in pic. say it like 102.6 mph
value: 65 mph
